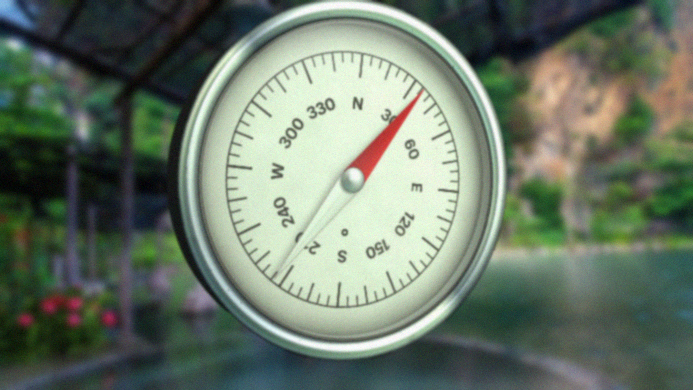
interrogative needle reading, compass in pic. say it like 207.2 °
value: 35 °
